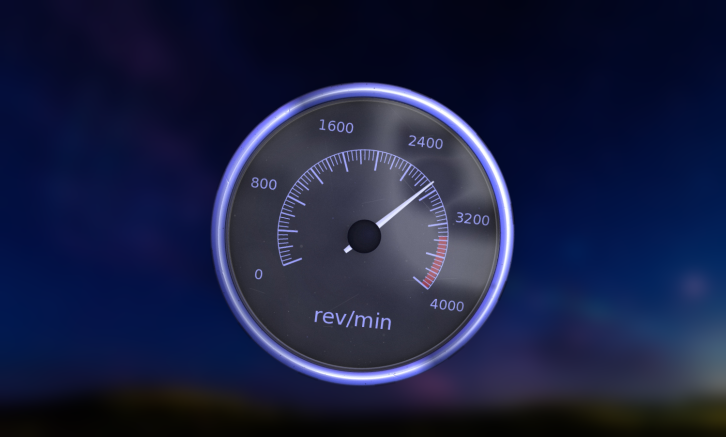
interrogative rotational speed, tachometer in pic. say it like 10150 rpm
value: 2700 rpm
